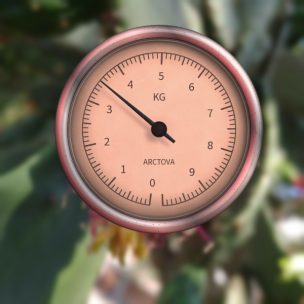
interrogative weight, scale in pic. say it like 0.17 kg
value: 3.5 kg
